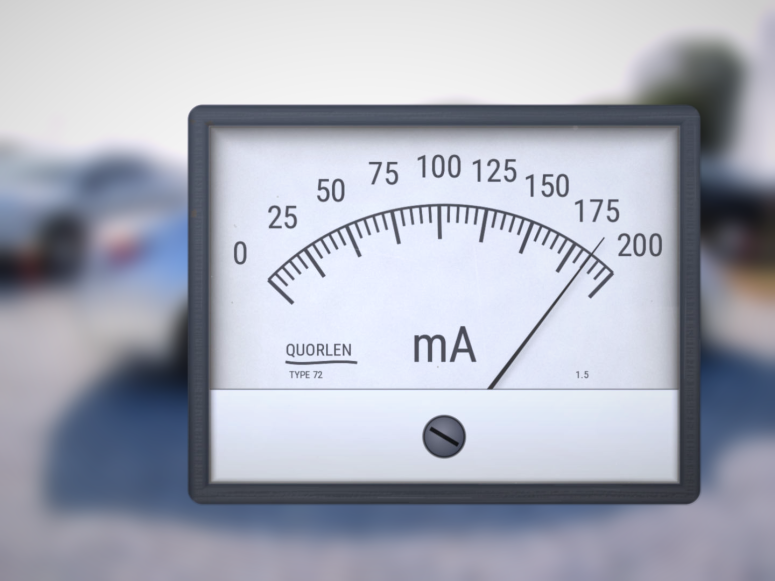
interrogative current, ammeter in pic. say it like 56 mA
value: 185 mA
